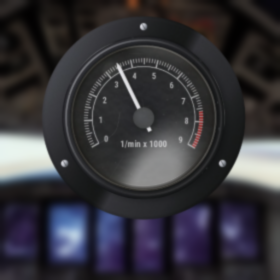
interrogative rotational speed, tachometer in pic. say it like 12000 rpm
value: 3500 rpm
